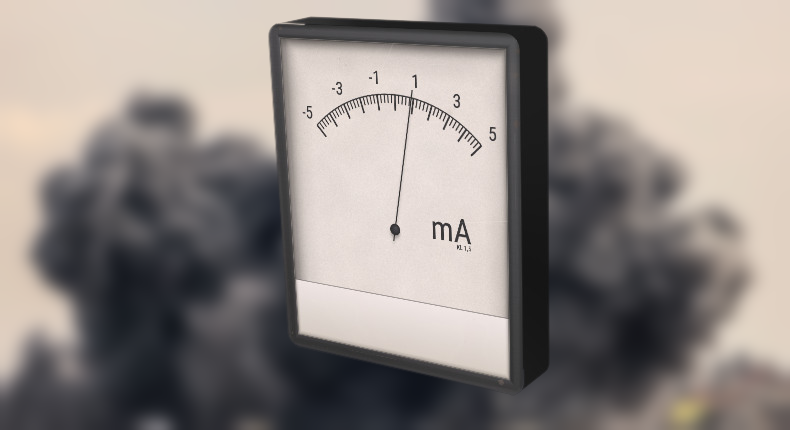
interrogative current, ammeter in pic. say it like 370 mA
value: 1 mA
